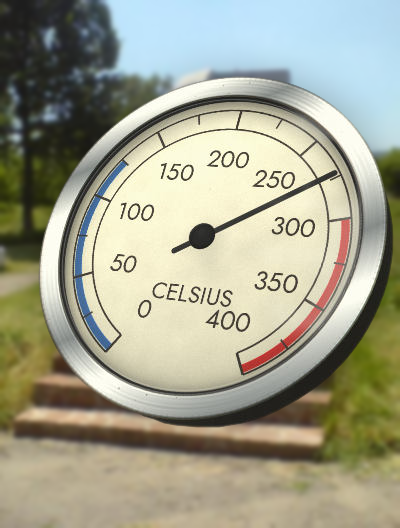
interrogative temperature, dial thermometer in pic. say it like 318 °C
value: 275 °C
